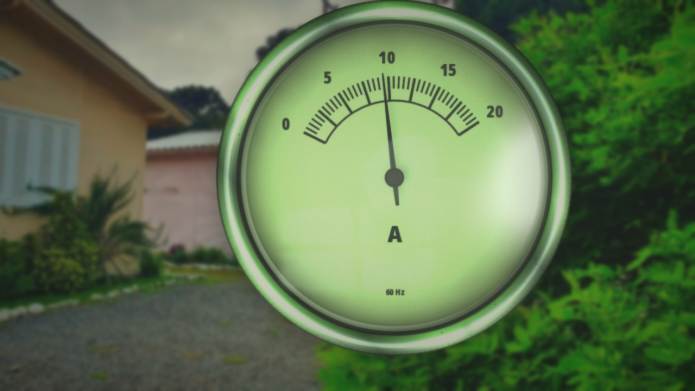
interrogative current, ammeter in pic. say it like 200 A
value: 9.5 A
